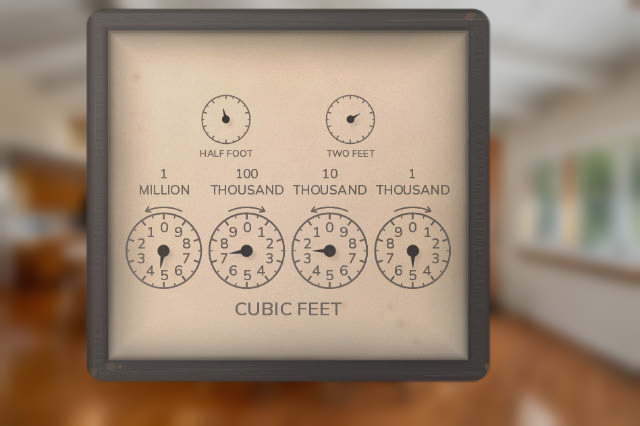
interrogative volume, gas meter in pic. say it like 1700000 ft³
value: 472500 ft³
